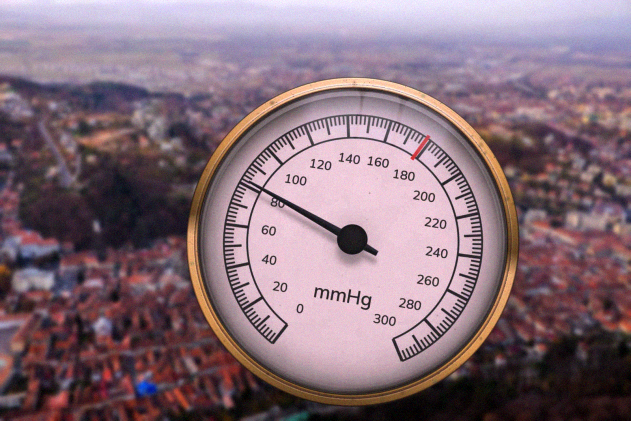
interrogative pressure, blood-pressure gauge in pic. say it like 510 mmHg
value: 82 mmHg
